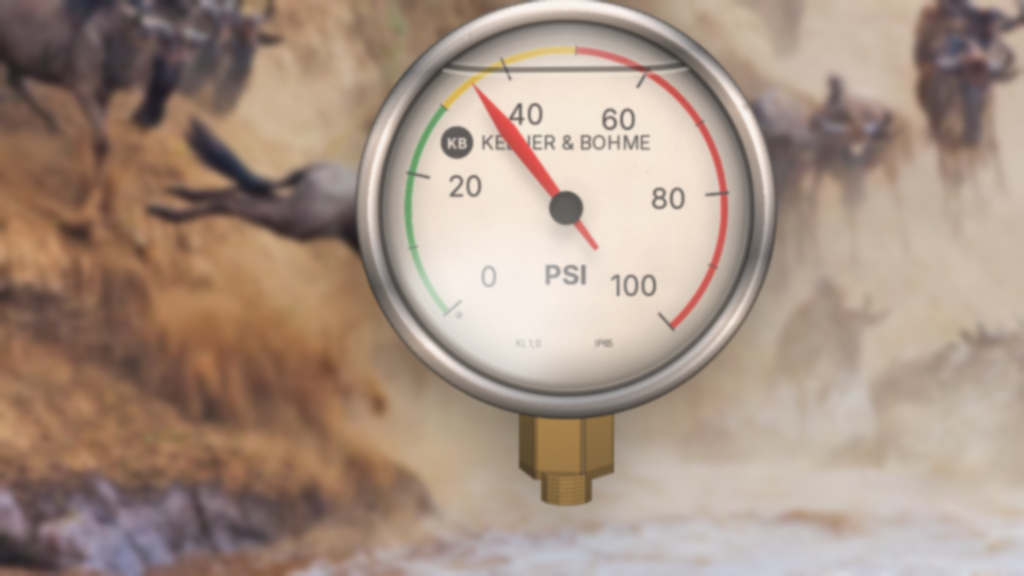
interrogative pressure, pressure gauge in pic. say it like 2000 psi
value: 35 psi
